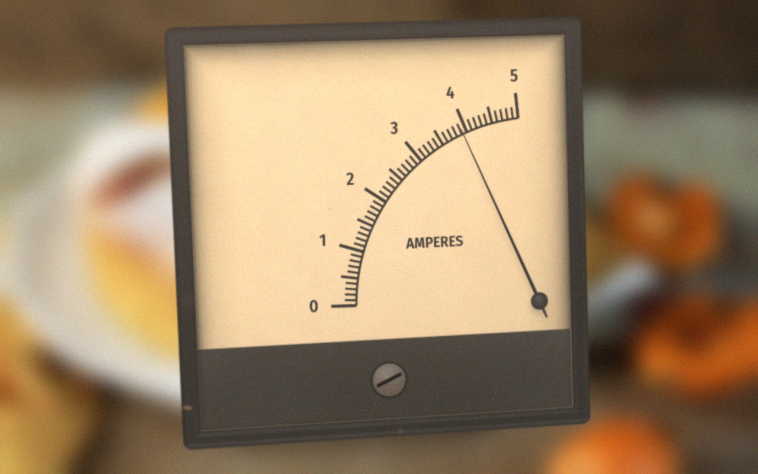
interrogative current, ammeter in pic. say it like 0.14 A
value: 3.9 A
